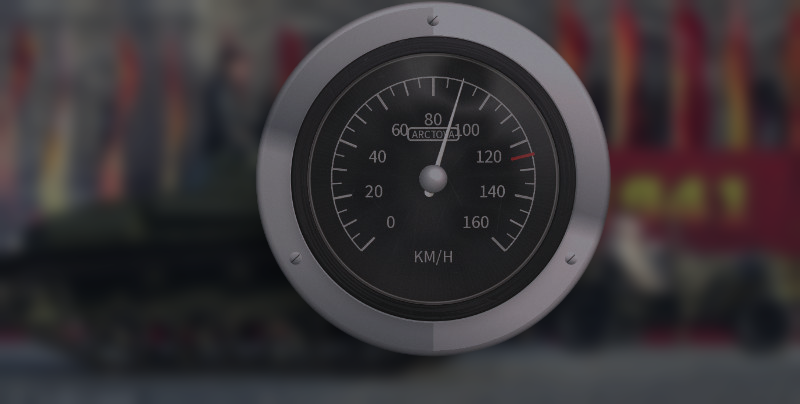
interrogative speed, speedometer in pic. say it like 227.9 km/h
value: 90 km/h
